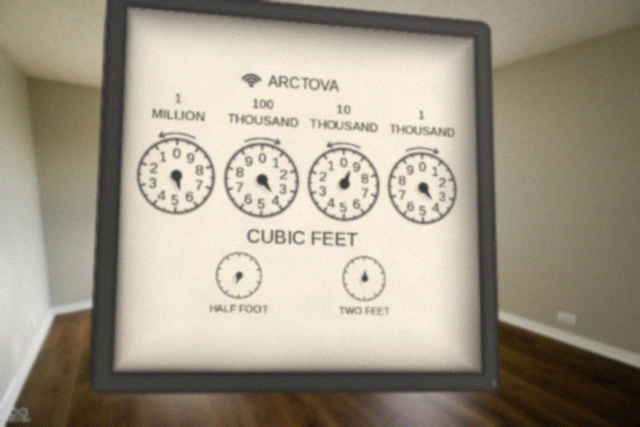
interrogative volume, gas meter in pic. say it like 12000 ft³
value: 539400 ft³
